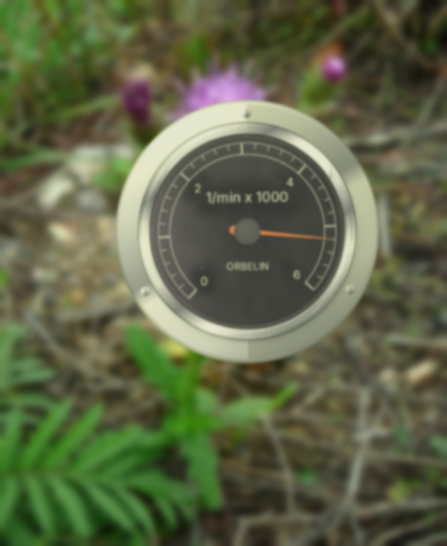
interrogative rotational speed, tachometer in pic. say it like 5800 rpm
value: 5200 rpm
